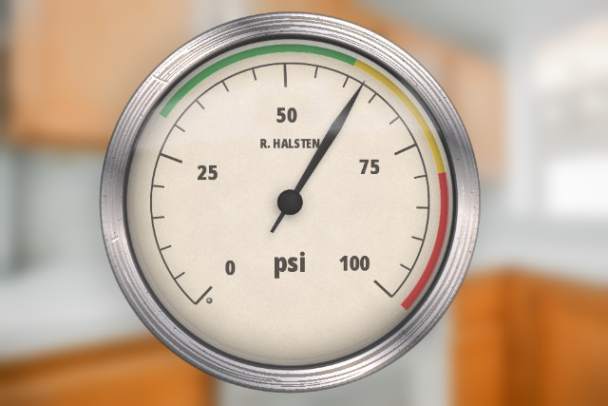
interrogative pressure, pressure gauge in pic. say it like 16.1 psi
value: 62.5 psi
